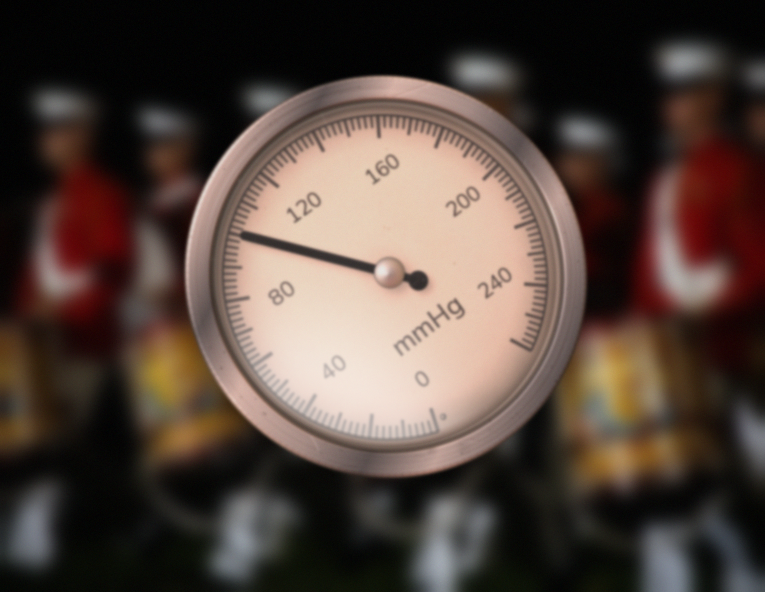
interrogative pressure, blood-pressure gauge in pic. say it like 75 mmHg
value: 100 mmHg
